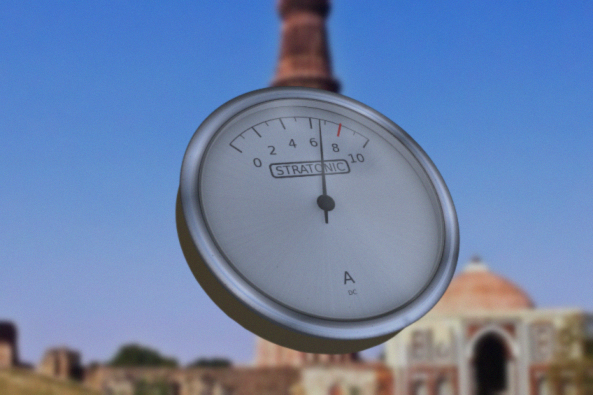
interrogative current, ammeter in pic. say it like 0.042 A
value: 6.5 A
